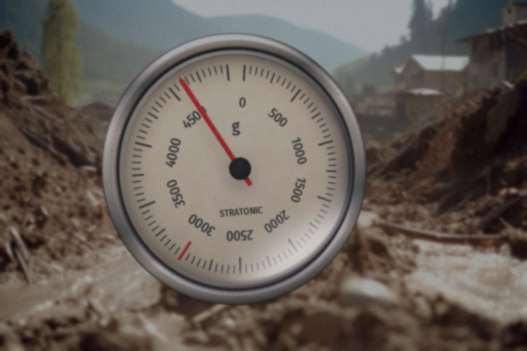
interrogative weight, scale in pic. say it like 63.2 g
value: 4600 g
